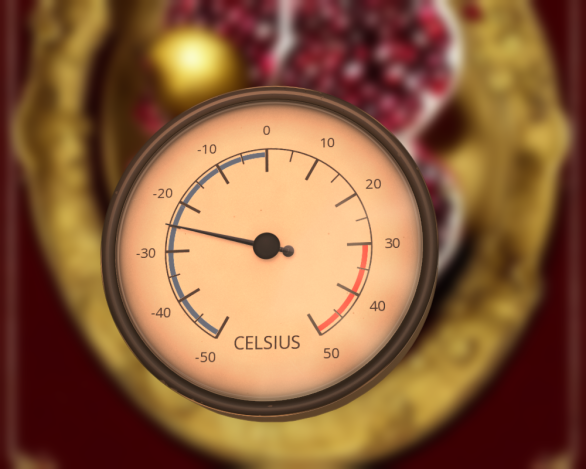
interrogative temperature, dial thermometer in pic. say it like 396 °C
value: -25 °C
